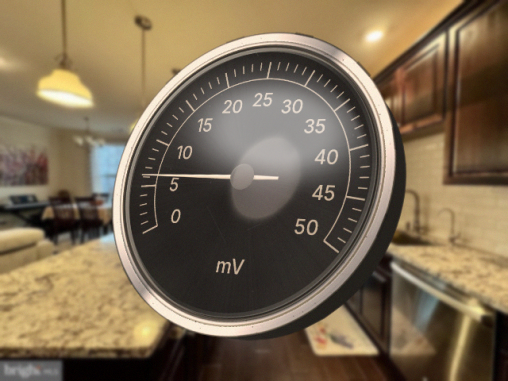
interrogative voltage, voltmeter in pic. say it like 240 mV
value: 6 mV
